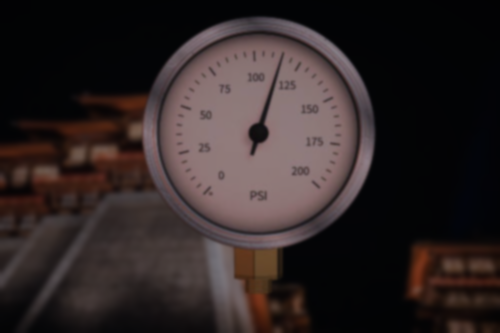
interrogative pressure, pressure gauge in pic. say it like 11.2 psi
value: 115 psi
